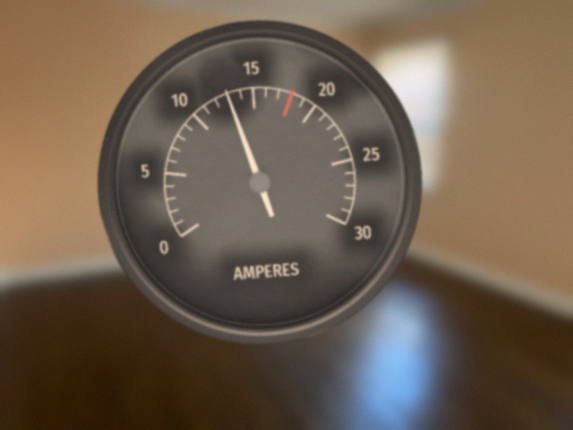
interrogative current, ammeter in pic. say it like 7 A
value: 13 A
